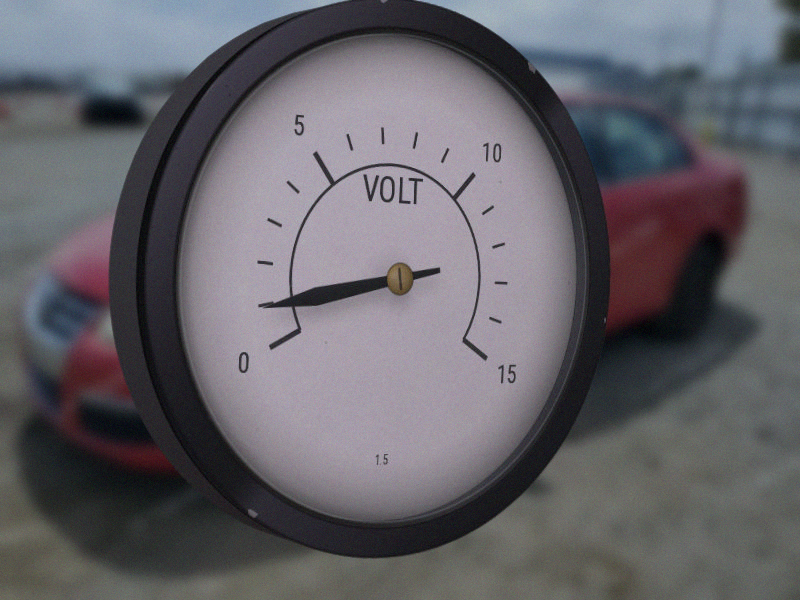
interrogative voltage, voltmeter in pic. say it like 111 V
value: 1 V
